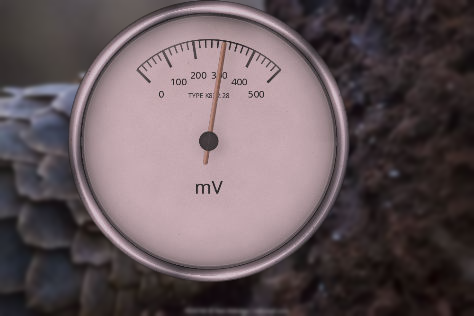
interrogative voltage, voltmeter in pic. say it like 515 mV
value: 300 mV
